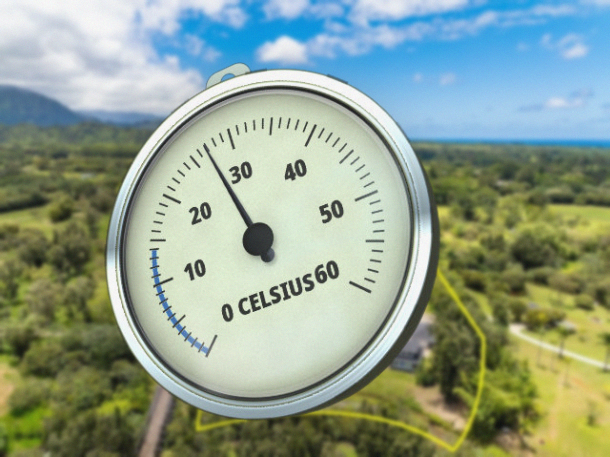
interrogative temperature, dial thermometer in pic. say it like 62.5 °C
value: 27 °C
